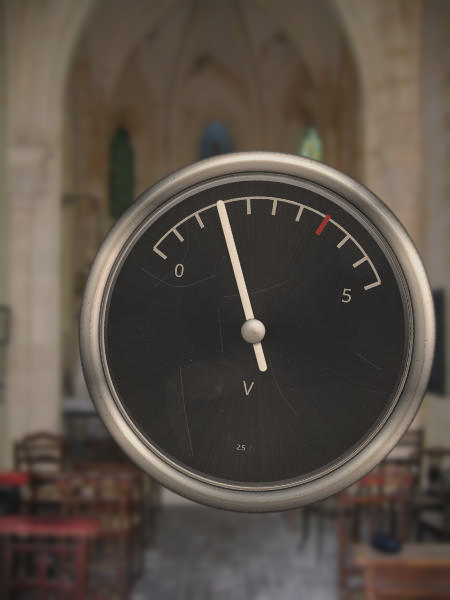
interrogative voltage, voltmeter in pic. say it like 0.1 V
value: 1.5 V
